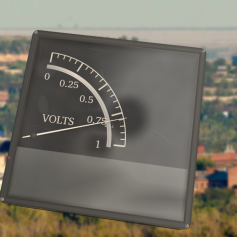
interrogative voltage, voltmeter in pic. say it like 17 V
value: 0.8 V
